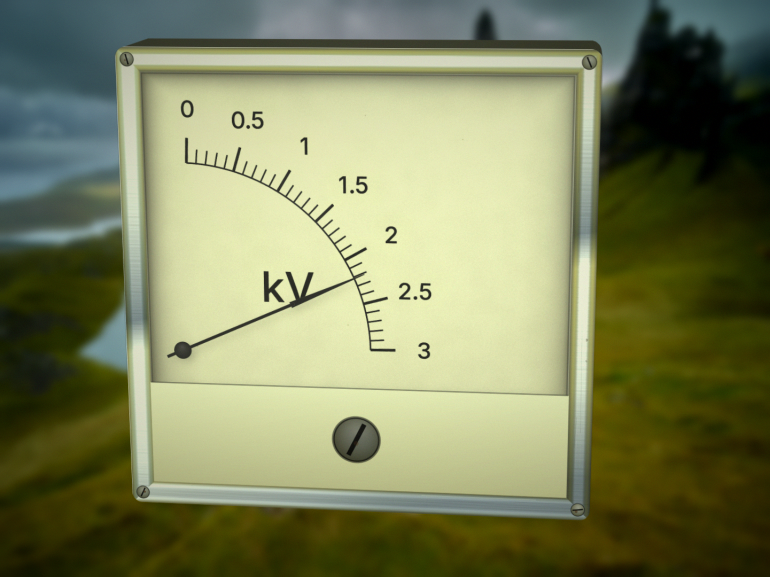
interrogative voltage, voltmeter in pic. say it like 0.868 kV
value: 2.2 kV
